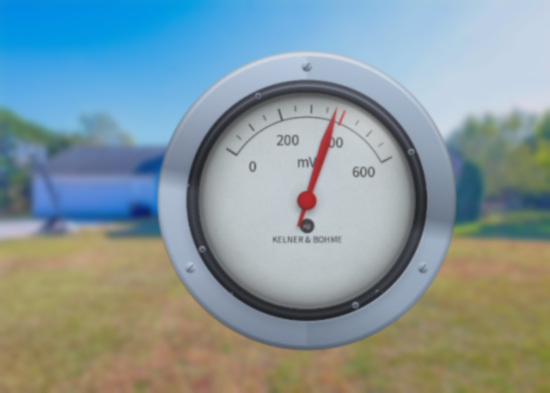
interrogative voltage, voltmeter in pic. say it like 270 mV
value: 375 mV
